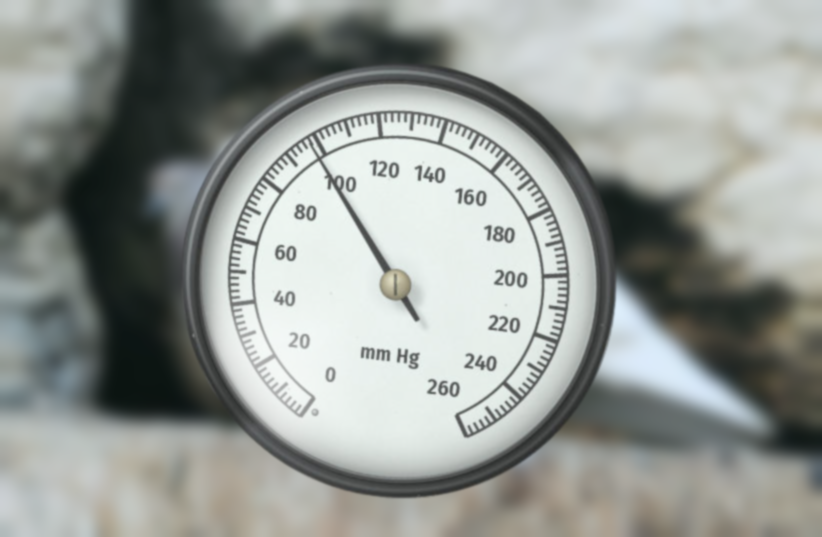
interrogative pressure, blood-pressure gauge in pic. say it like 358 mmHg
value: 98 mmHg
